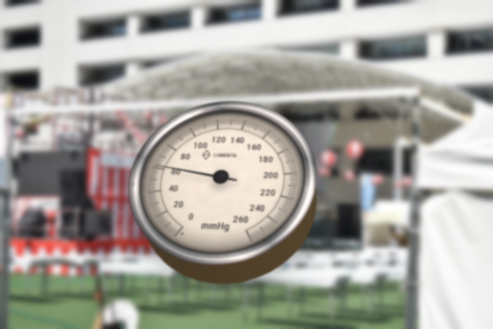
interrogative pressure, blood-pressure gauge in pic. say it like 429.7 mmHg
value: 60 mmHg
